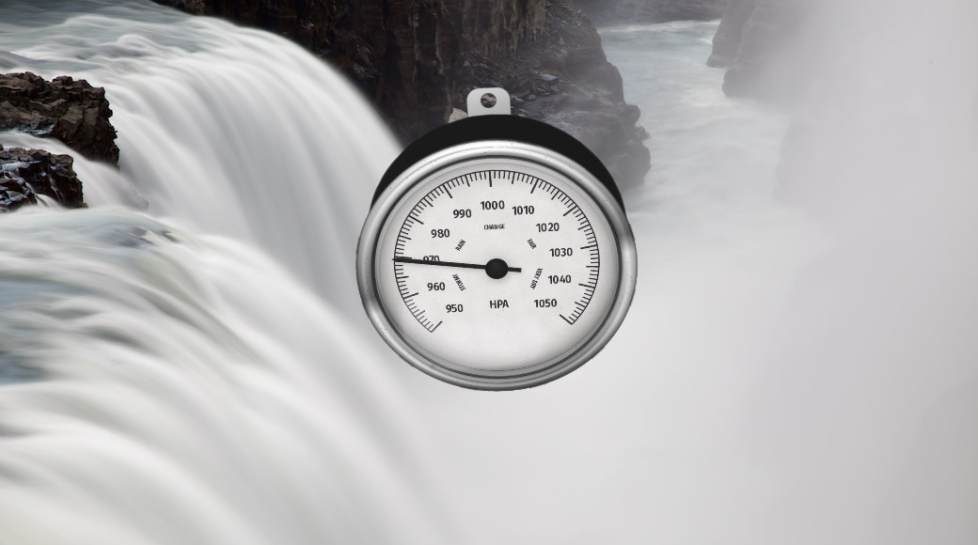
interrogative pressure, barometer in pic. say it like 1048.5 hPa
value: 970 hPa
